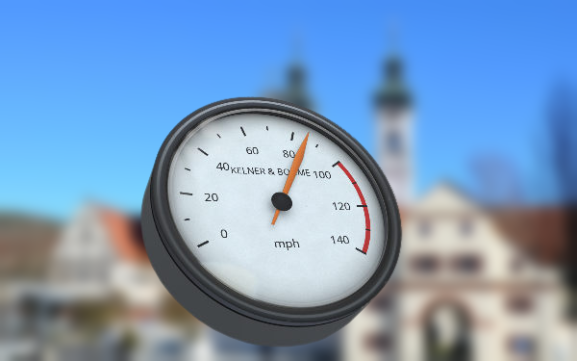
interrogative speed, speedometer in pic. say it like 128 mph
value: 85 mph
